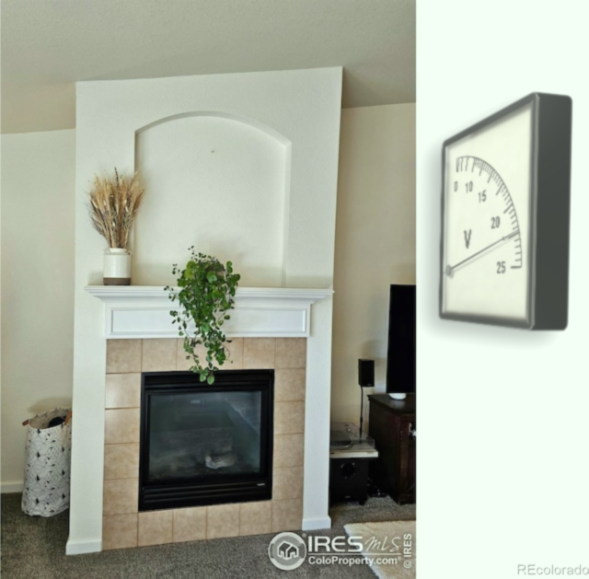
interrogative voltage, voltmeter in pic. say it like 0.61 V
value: 22.5 V
